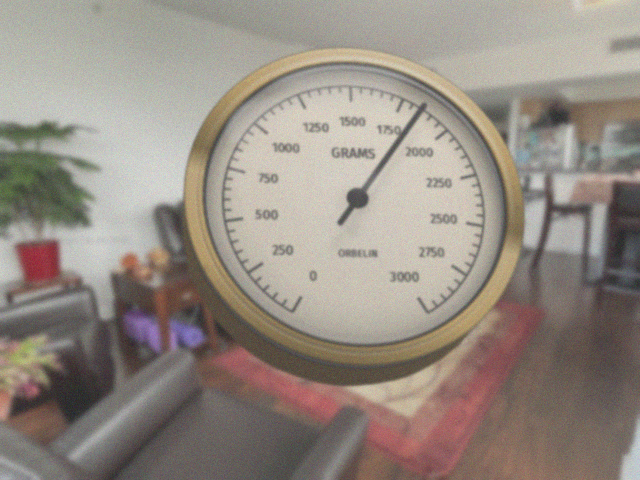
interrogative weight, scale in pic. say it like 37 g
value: 1850 g
